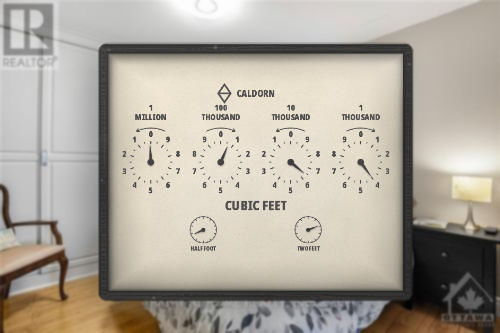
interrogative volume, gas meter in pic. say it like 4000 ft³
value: 6400 ft³
